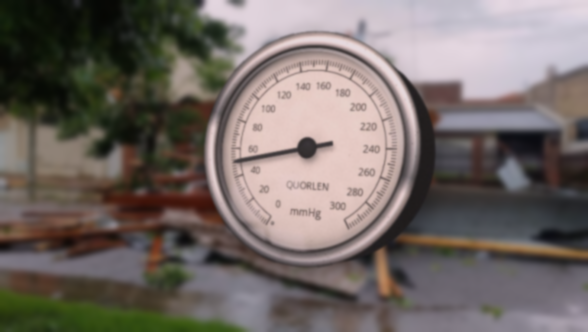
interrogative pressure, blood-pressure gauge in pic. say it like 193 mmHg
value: 50 mmHg
